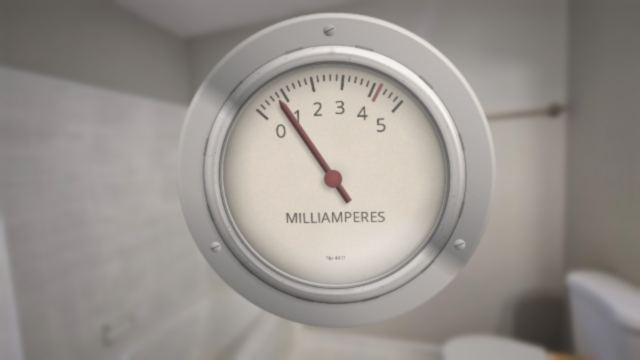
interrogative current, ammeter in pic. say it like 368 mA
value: 0.8 mA
